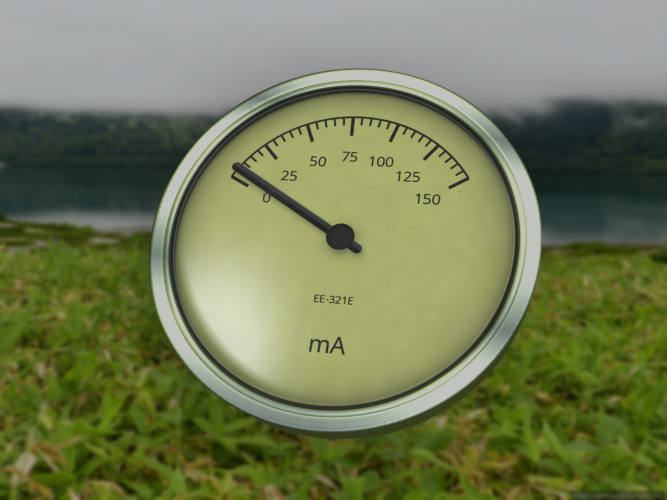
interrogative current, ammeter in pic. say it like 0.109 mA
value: 5 mA
